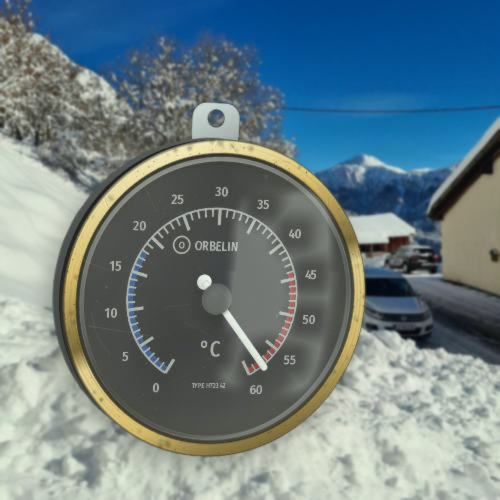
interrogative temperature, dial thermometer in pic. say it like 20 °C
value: 58 °C
